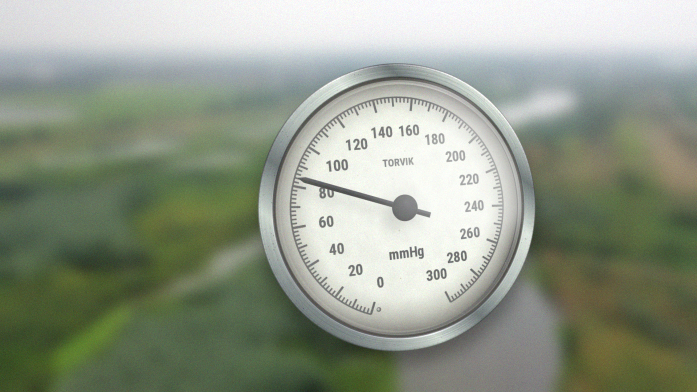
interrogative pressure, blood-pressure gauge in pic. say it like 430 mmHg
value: 84 mmHg
